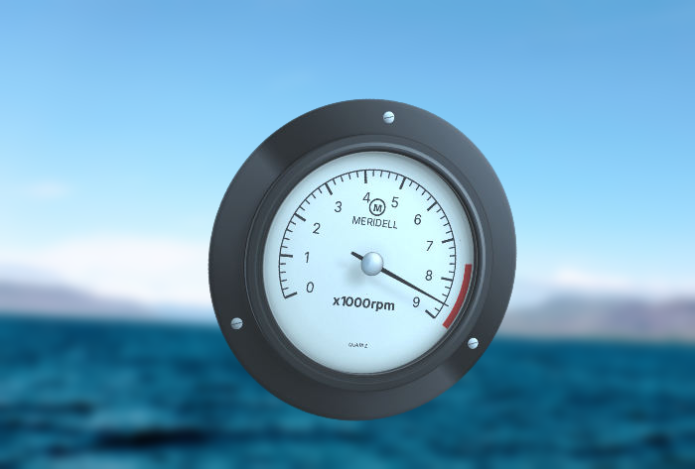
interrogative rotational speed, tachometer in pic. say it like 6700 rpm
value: 8600 rpm
